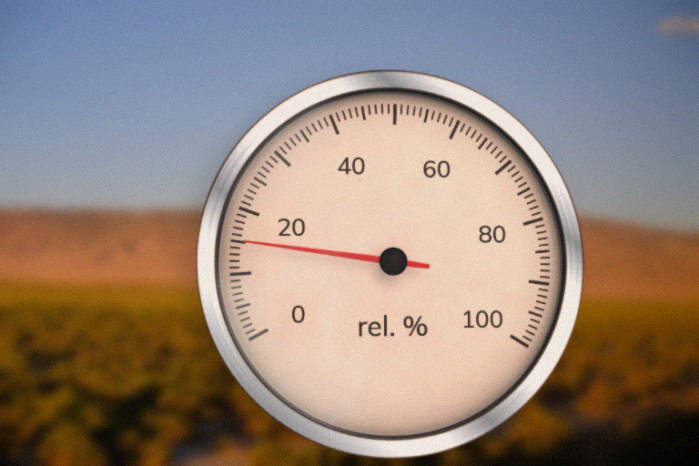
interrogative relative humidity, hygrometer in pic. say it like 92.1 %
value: 15 %
